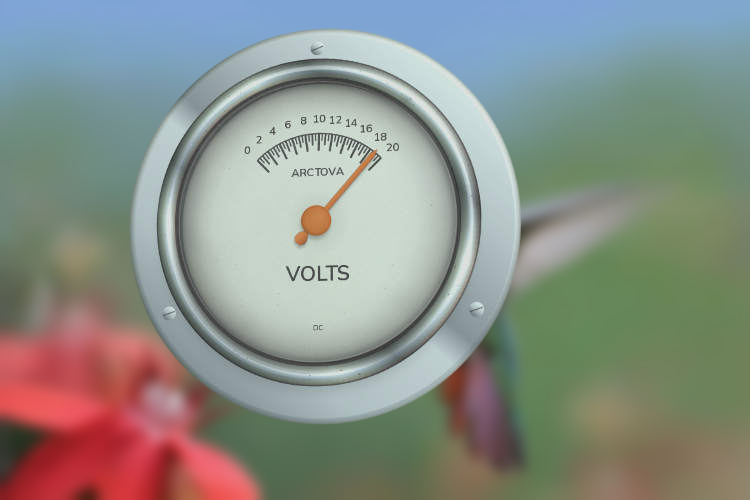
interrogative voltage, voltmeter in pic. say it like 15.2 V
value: 19 V
